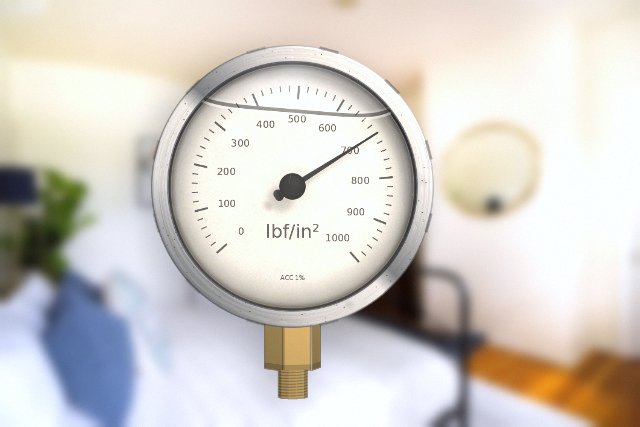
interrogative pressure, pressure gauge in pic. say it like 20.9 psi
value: 700 psi
